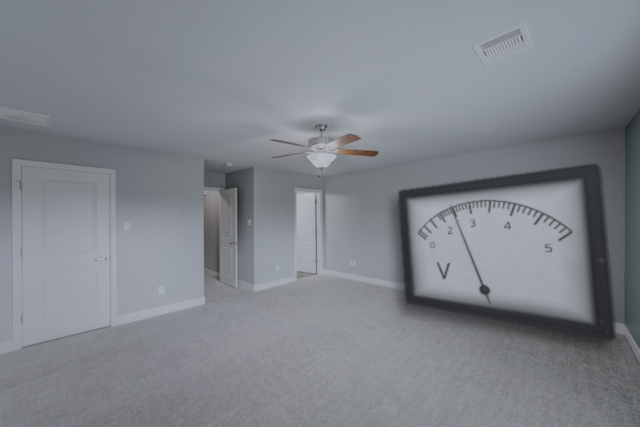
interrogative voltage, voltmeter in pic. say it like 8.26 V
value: 2.5 V
